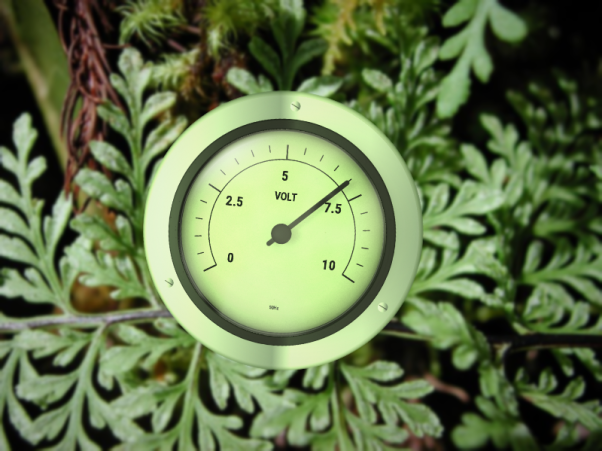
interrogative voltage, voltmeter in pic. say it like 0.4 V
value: 7 V
